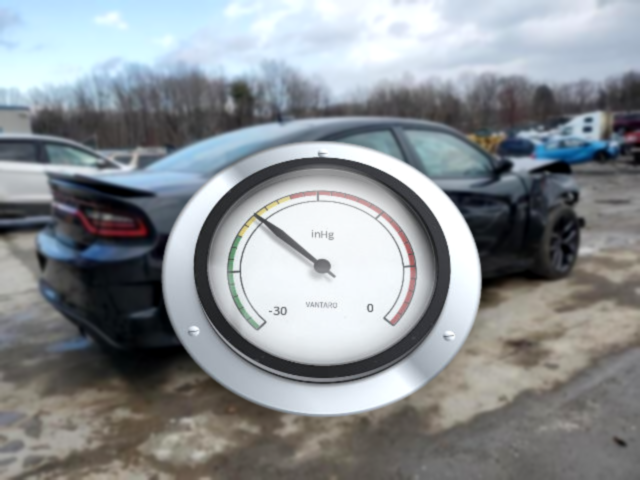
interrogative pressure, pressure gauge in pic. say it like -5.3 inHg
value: -20 inHg
